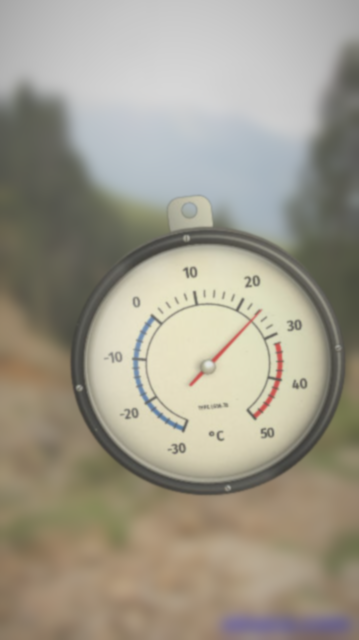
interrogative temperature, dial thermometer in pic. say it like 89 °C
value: 24 °C
